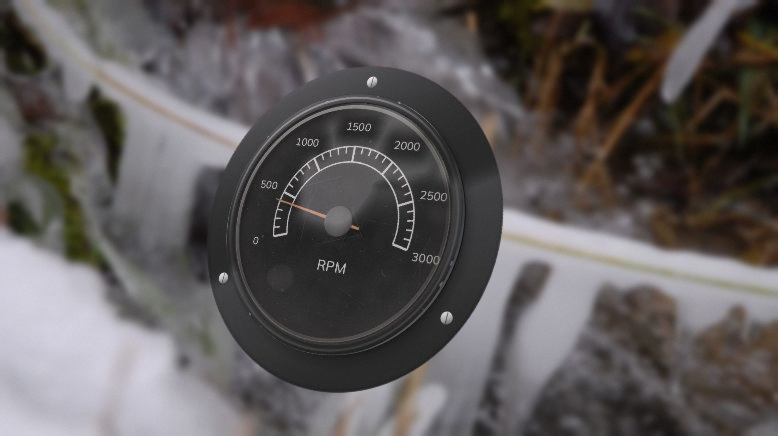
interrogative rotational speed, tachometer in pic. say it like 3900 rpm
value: 400 rpm
